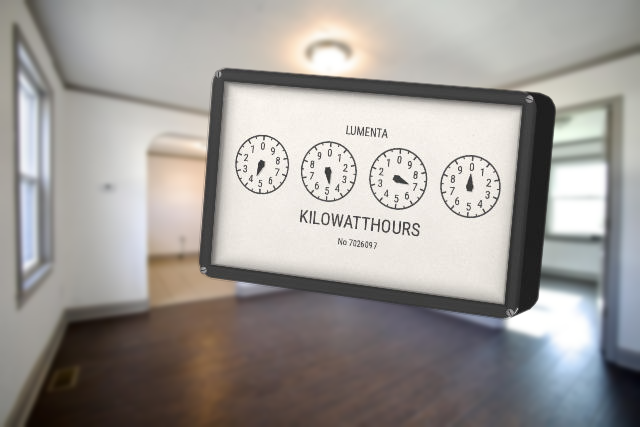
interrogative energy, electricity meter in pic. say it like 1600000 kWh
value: 4470 kWh
